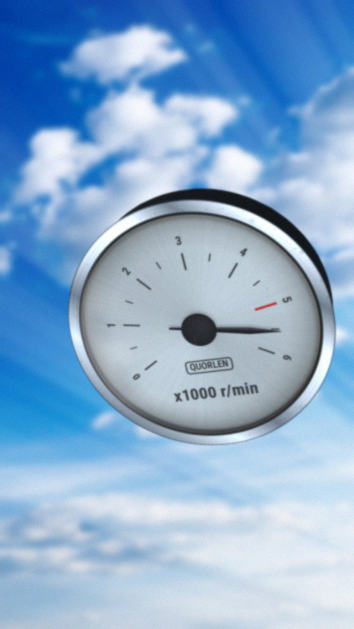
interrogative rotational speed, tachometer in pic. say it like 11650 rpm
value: 5500 rpm
